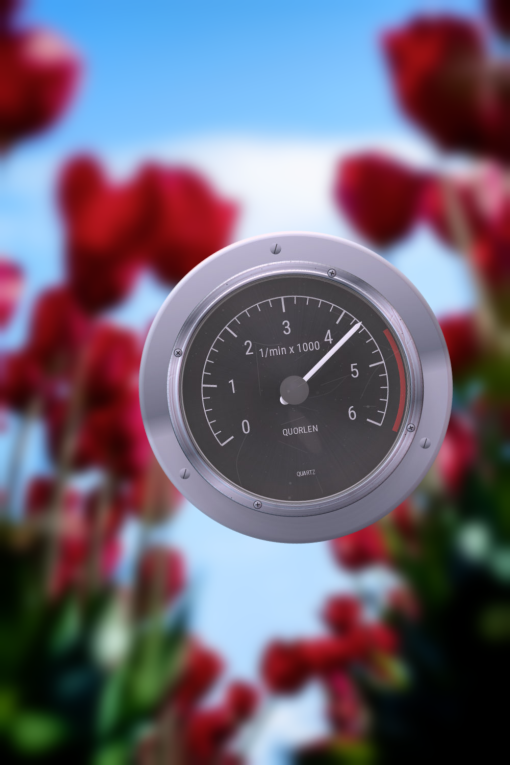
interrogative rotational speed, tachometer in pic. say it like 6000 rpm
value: 4300 rpm
